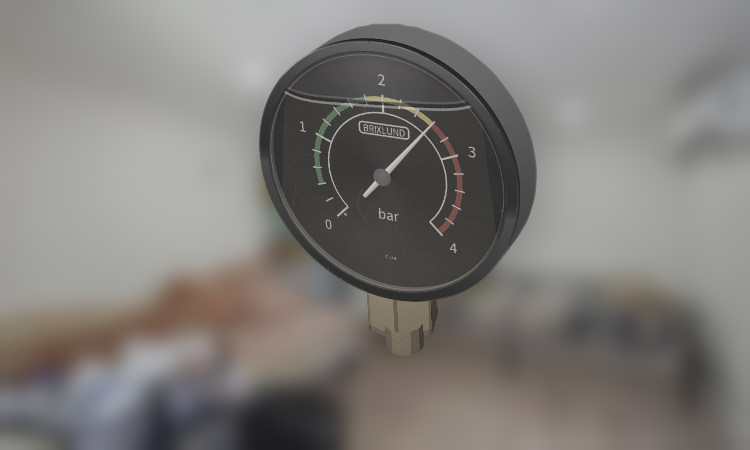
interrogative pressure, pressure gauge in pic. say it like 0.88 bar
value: 2.6 bar
